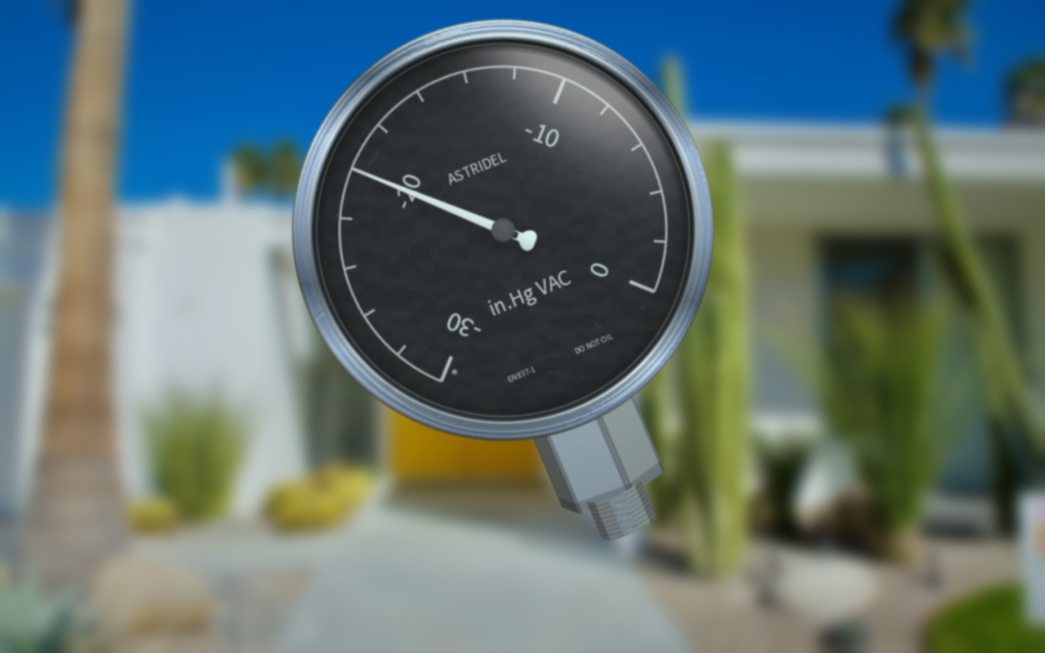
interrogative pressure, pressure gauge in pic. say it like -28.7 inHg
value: -20 inHg
